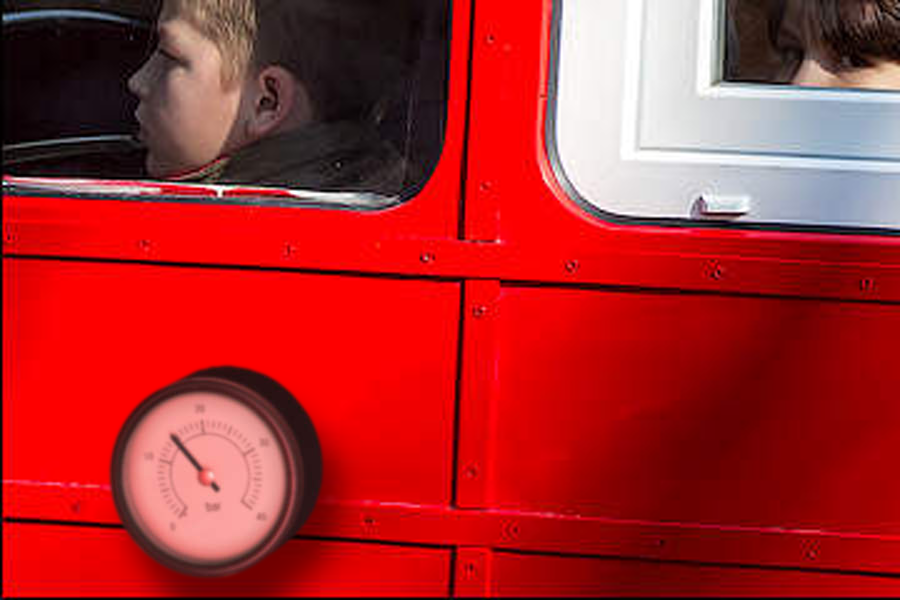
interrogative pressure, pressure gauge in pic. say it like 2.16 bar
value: 15 bar
